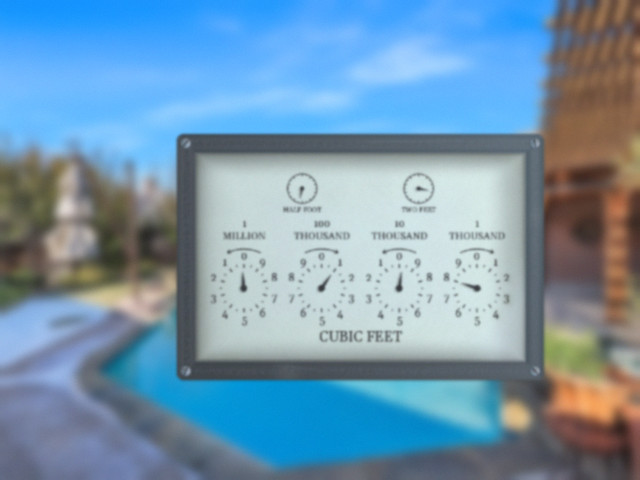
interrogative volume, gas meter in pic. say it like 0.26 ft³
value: 9800 ft³
